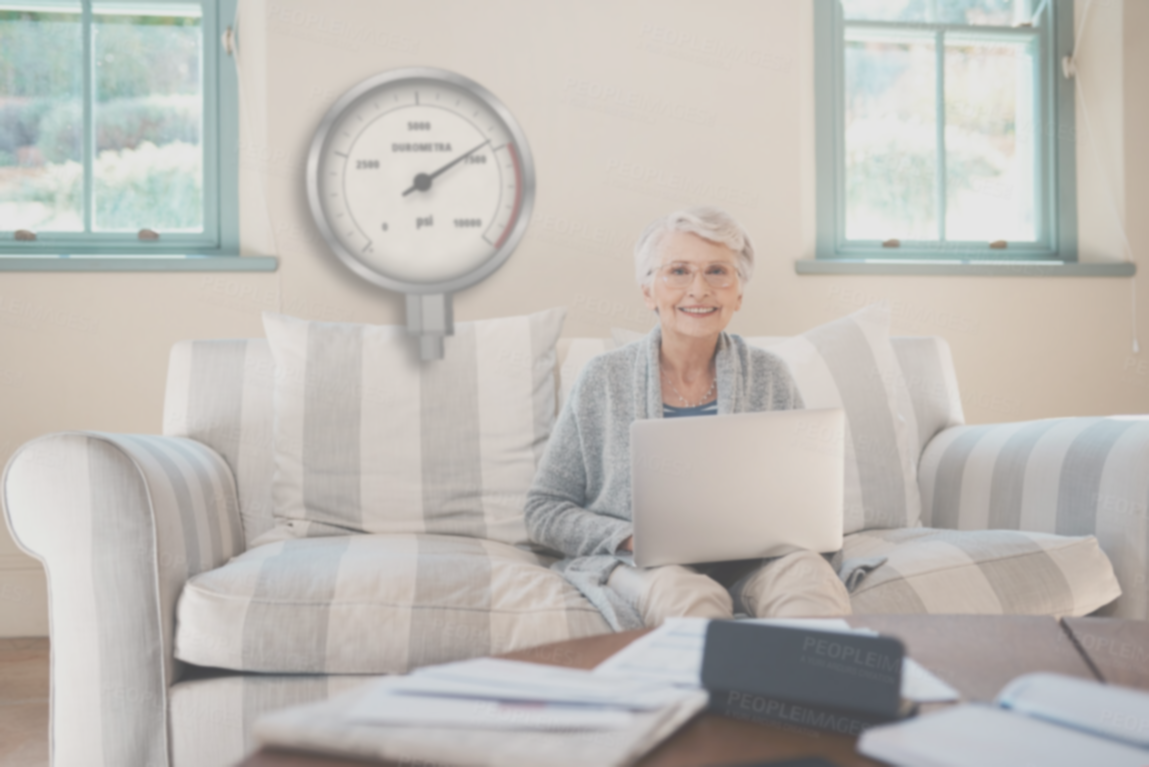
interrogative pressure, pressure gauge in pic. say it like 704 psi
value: 7250 psi
